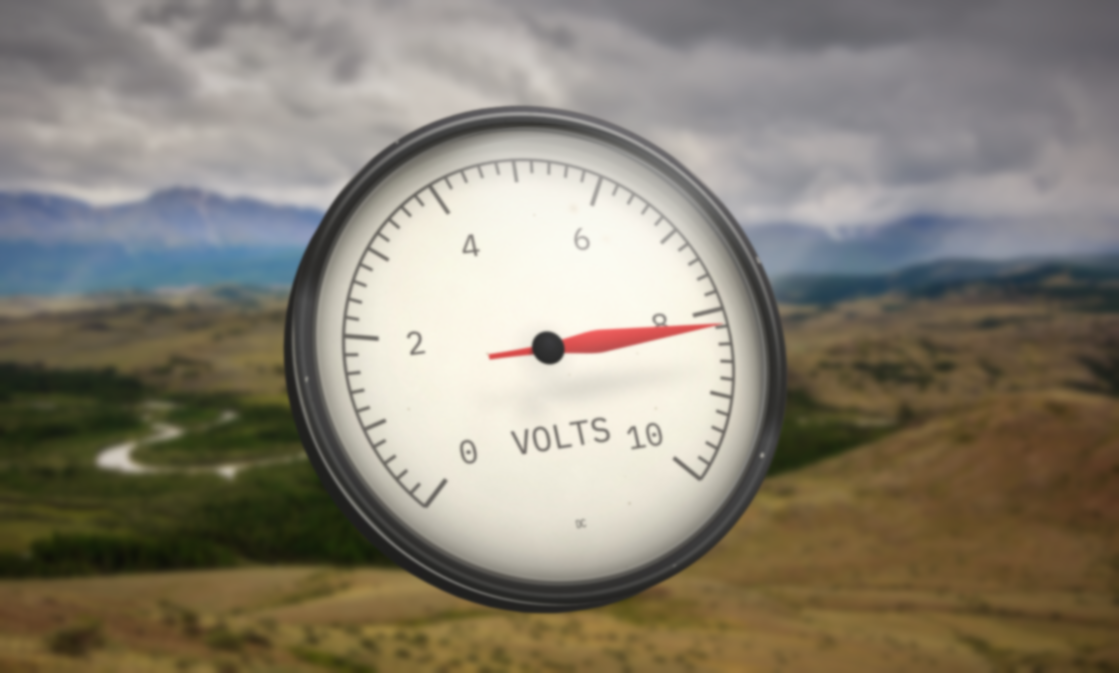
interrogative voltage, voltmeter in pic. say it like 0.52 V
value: 8.2 V
